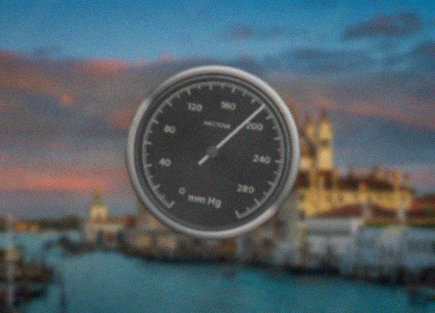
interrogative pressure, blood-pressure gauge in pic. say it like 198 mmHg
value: 190 mmHg
